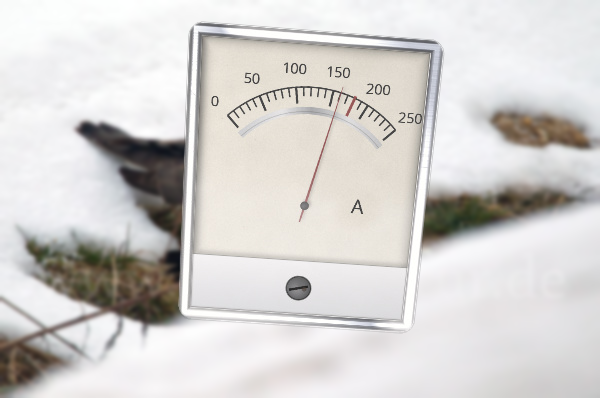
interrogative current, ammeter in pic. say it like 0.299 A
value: 160 A
